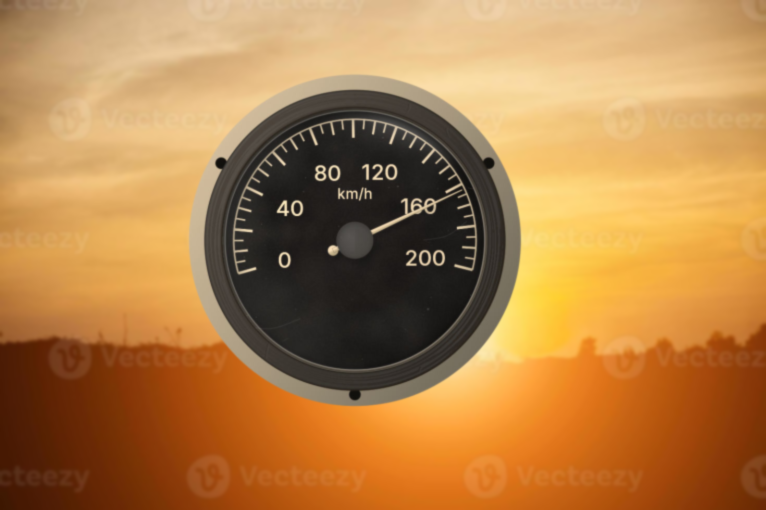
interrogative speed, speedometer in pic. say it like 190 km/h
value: 162.5 km/h
